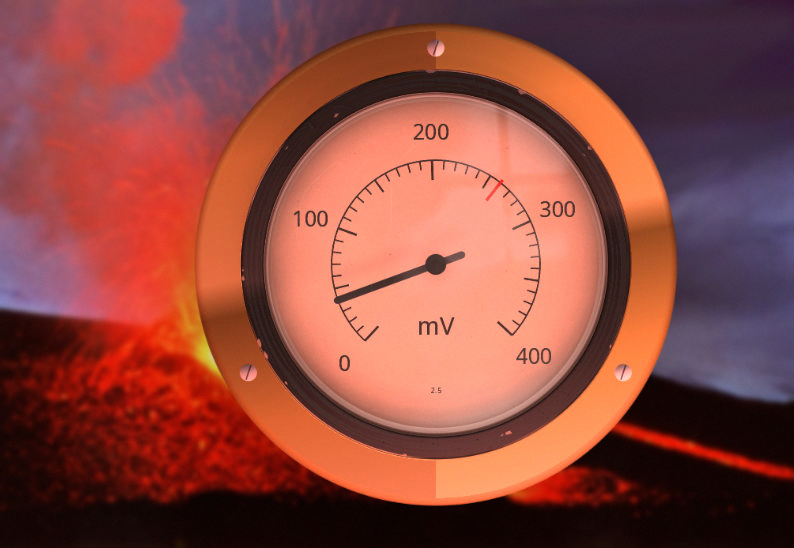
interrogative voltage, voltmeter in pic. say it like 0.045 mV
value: 40 mV
